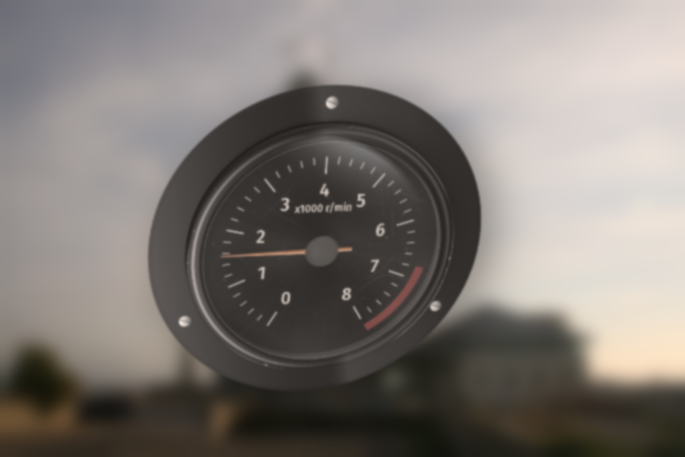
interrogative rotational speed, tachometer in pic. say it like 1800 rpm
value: 1600 rpm
